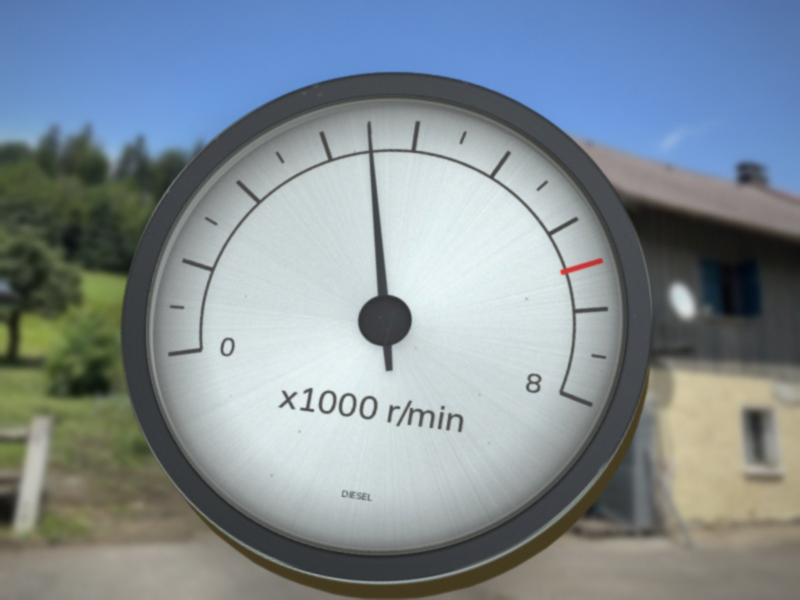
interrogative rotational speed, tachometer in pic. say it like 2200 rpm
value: 3500 rpm
